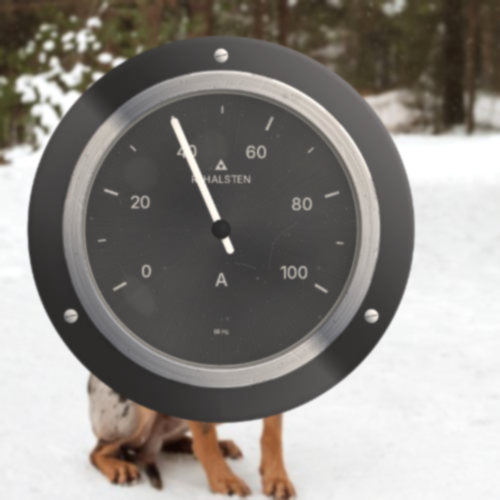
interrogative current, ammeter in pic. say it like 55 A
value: 40 A
